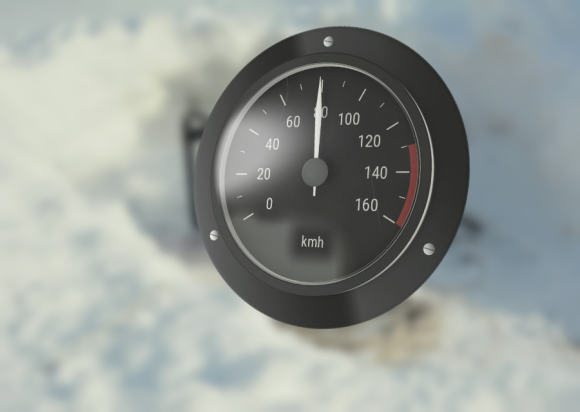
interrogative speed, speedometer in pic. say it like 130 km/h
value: 80 km/h
